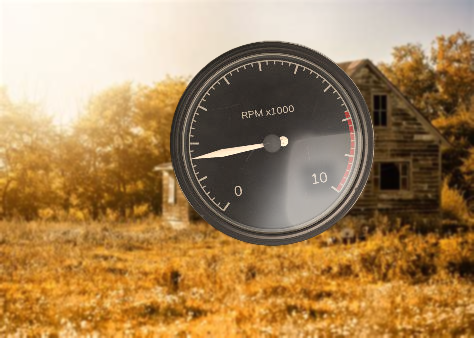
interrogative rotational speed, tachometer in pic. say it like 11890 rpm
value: 1600 rpm
